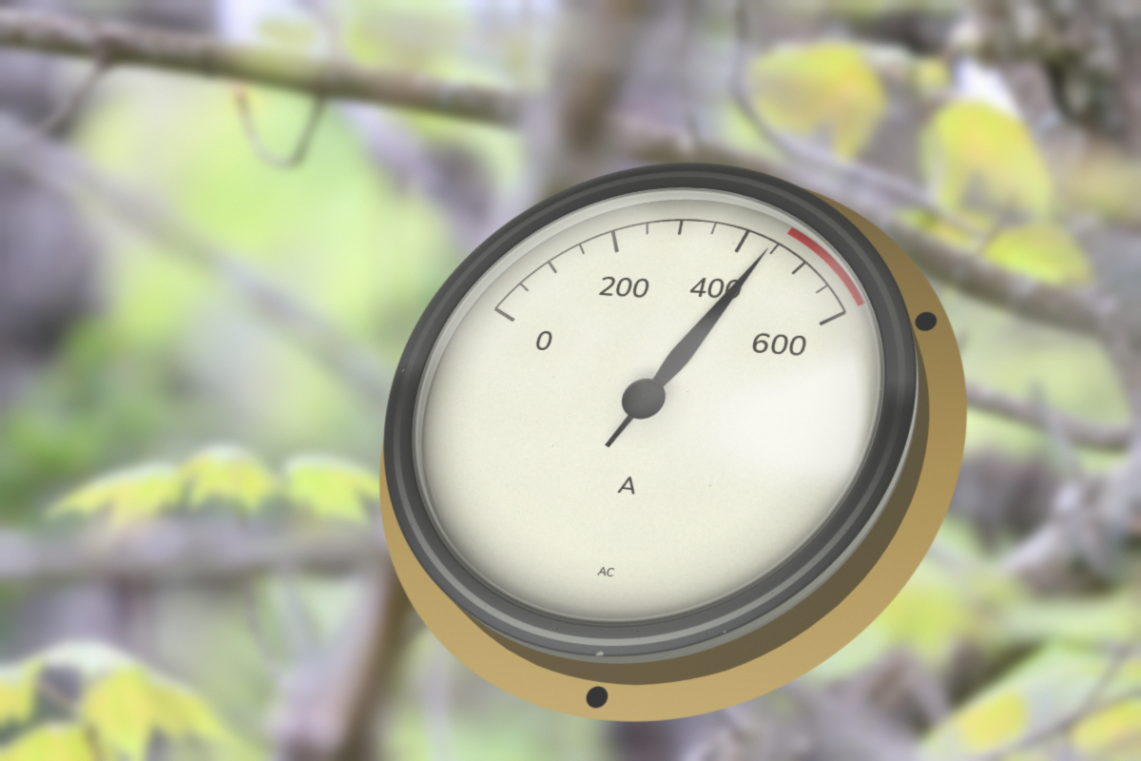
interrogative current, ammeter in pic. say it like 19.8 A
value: 450 A
